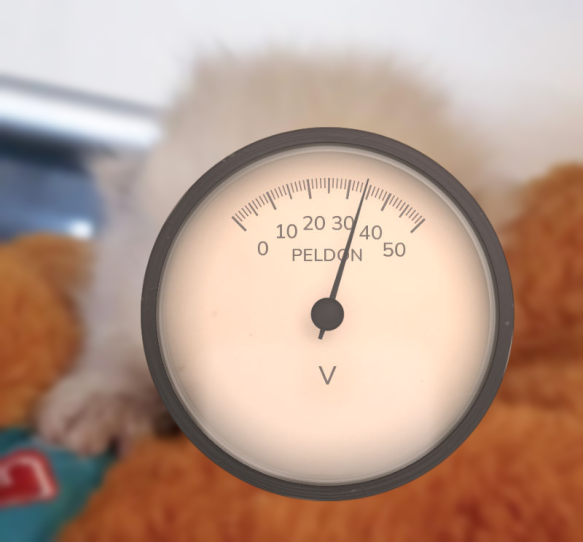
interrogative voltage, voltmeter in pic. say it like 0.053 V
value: 34 V
